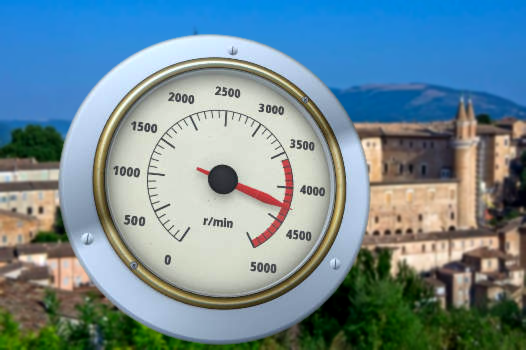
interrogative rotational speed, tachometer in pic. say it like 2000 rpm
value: 4300 rpm
